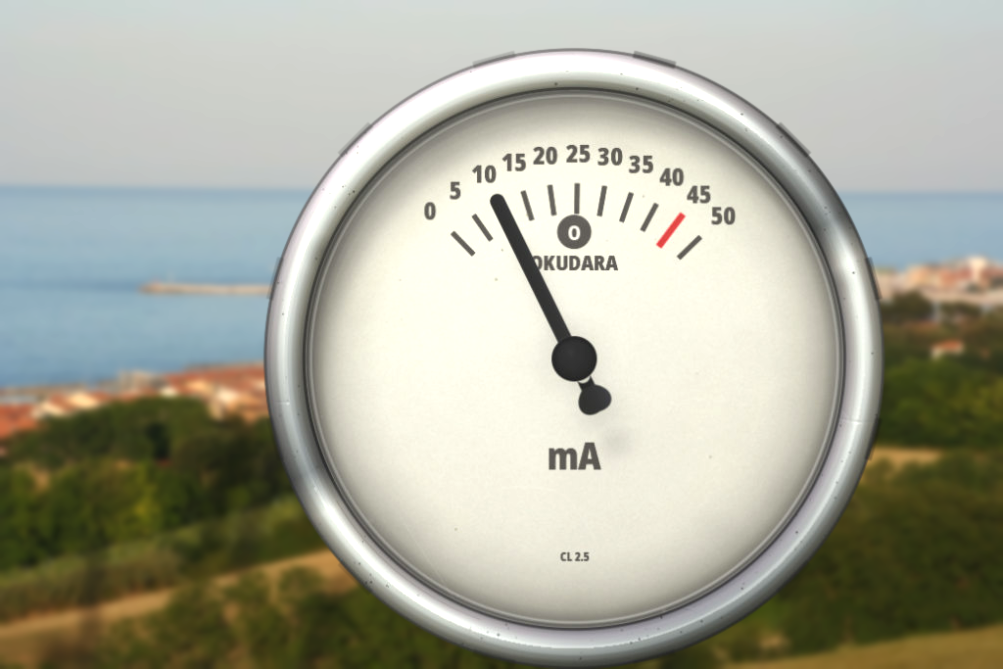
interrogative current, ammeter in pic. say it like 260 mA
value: 10 mA
